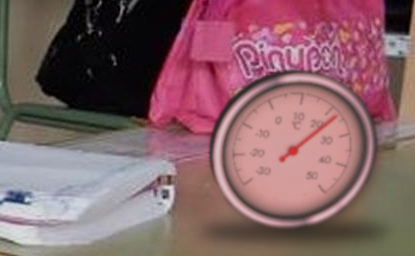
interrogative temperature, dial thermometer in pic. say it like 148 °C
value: 22.5 °C
